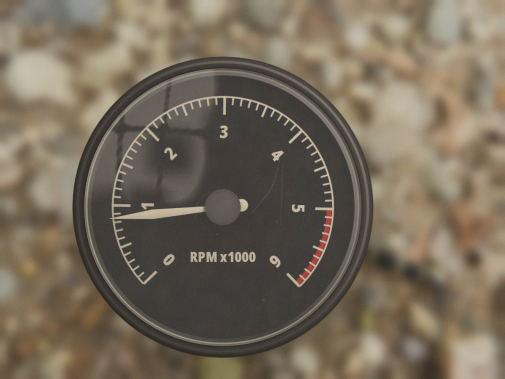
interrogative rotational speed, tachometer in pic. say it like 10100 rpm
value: 850 rpm
